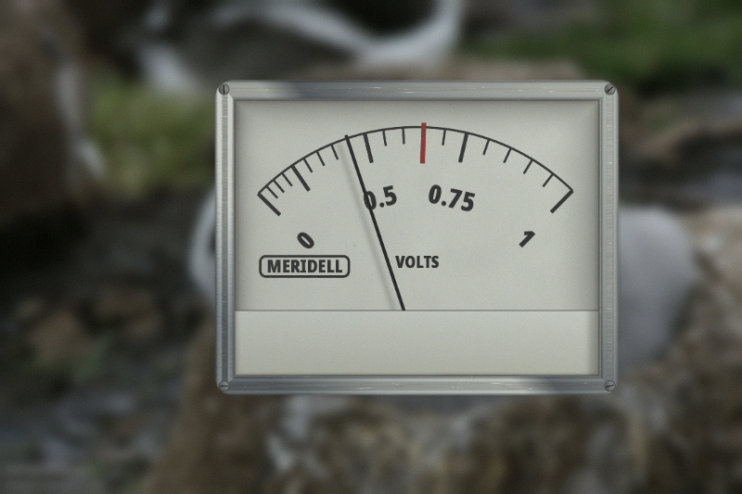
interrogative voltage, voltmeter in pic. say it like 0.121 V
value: 0.45 V
